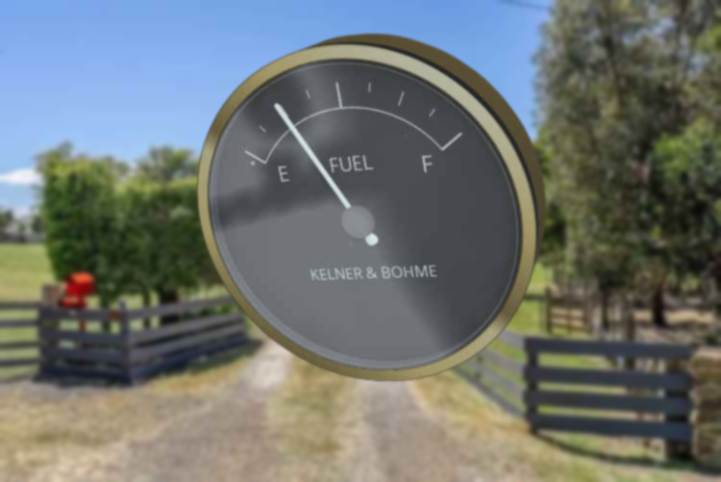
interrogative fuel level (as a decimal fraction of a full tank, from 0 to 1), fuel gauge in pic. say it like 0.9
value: 0.25
